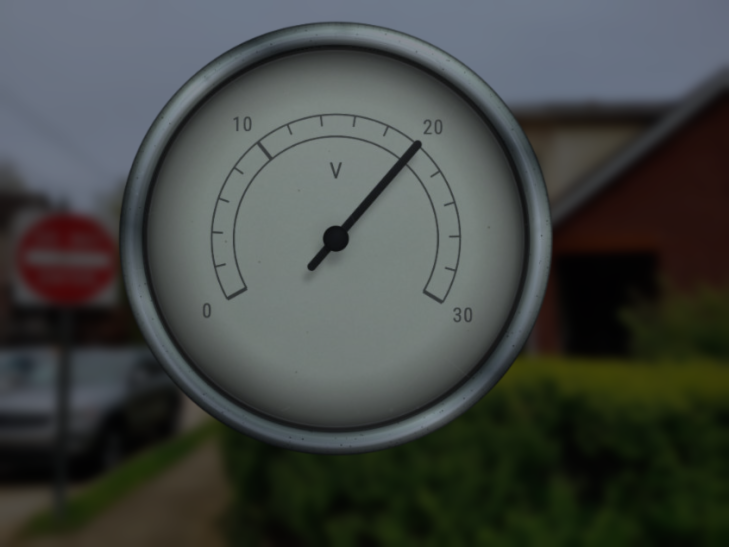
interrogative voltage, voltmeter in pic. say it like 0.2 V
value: 20 V
